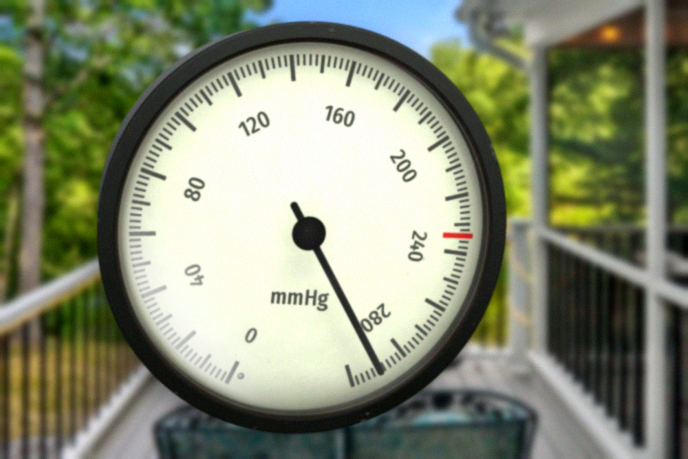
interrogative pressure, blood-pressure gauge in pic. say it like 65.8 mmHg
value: 290 mmHg
